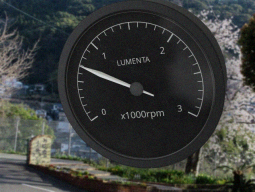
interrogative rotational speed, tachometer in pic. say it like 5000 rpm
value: 700 rpm
